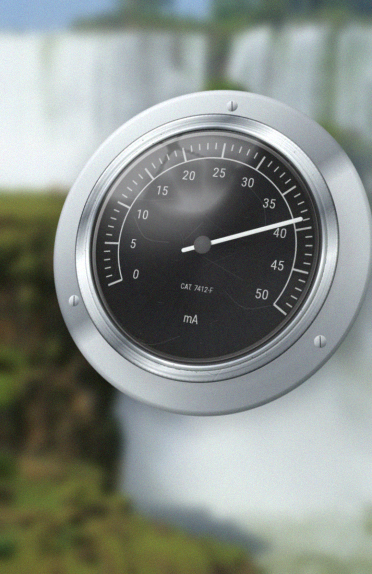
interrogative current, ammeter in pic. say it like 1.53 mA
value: 39 mA
